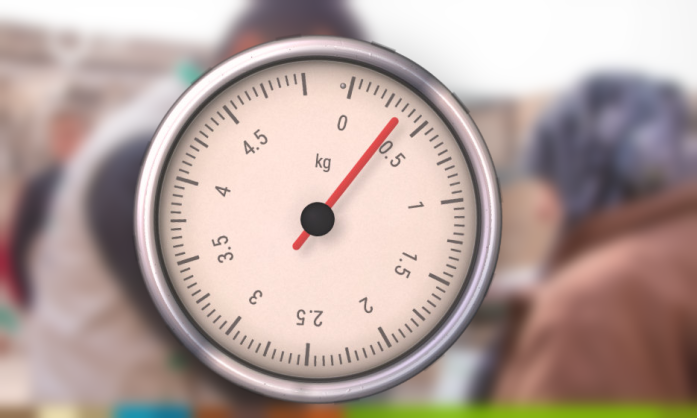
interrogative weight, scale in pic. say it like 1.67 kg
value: 0.35 kg
